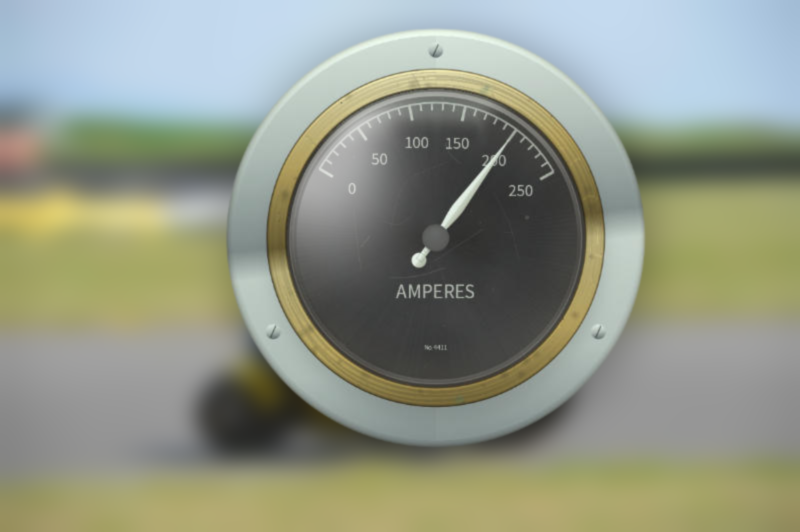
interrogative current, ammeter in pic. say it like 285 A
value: 200 A
